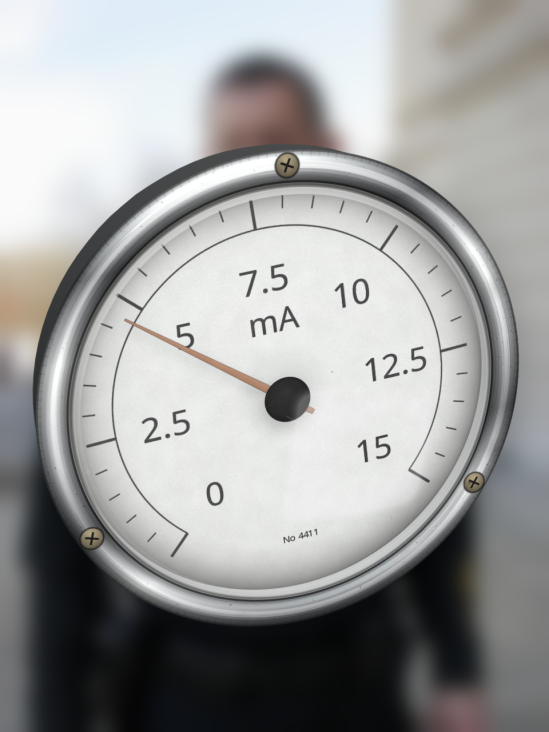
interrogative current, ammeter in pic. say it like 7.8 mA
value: 4.75 mA
